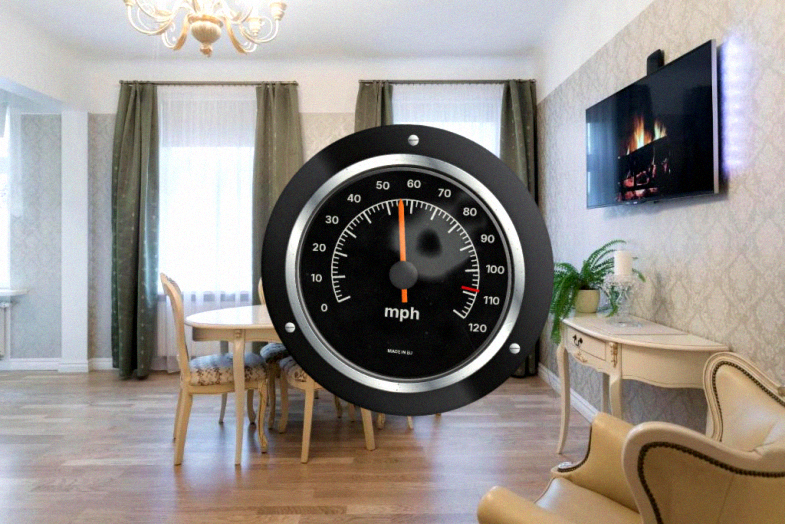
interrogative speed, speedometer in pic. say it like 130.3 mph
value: 56 mph
